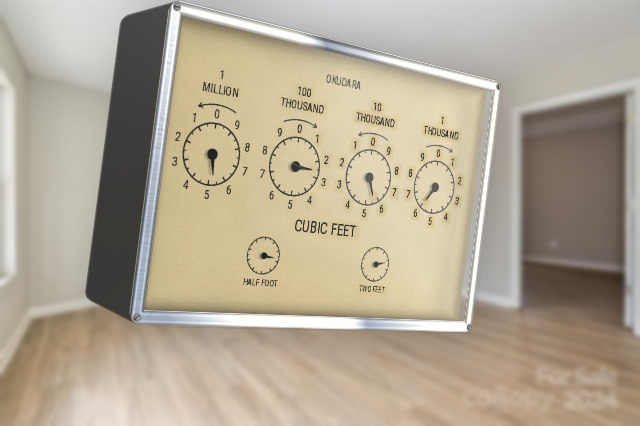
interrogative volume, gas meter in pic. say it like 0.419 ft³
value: 525600 ft³
